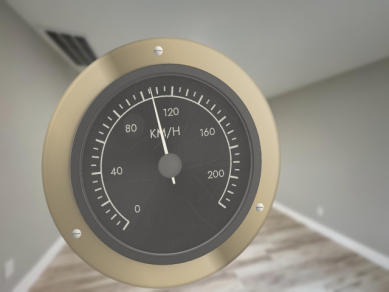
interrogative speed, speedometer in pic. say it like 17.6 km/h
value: 105 km/h
